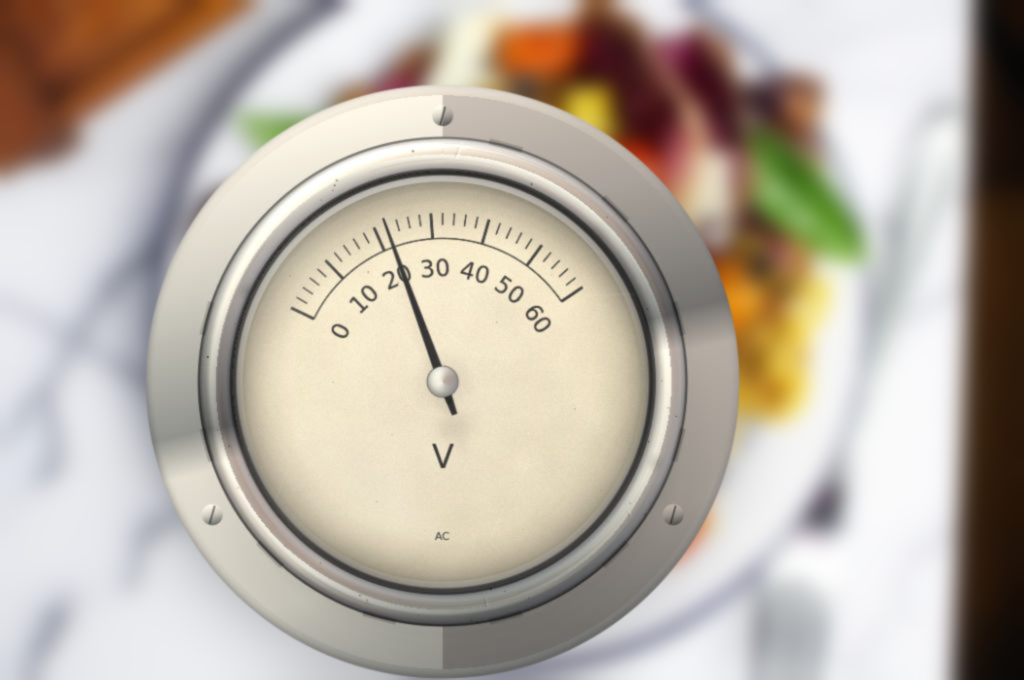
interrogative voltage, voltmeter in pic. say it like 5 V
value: 22 V
